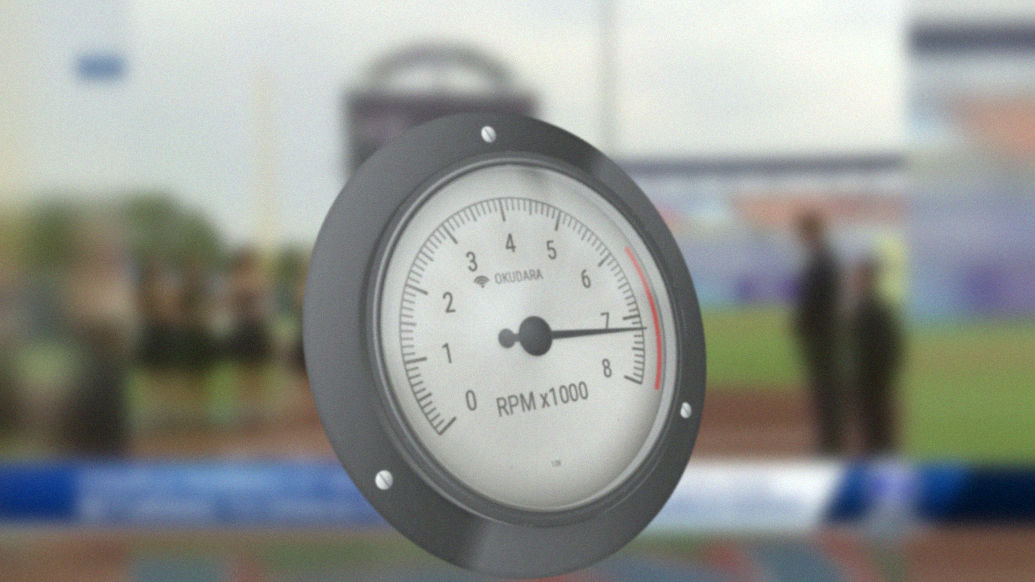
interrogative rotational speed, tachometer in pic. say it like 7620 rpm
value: 7200 rpm
